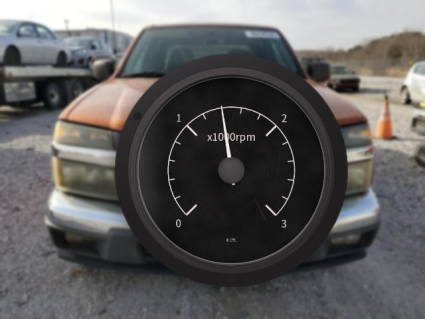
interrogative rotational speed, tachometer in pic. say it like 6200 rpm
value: 1400 rpm
